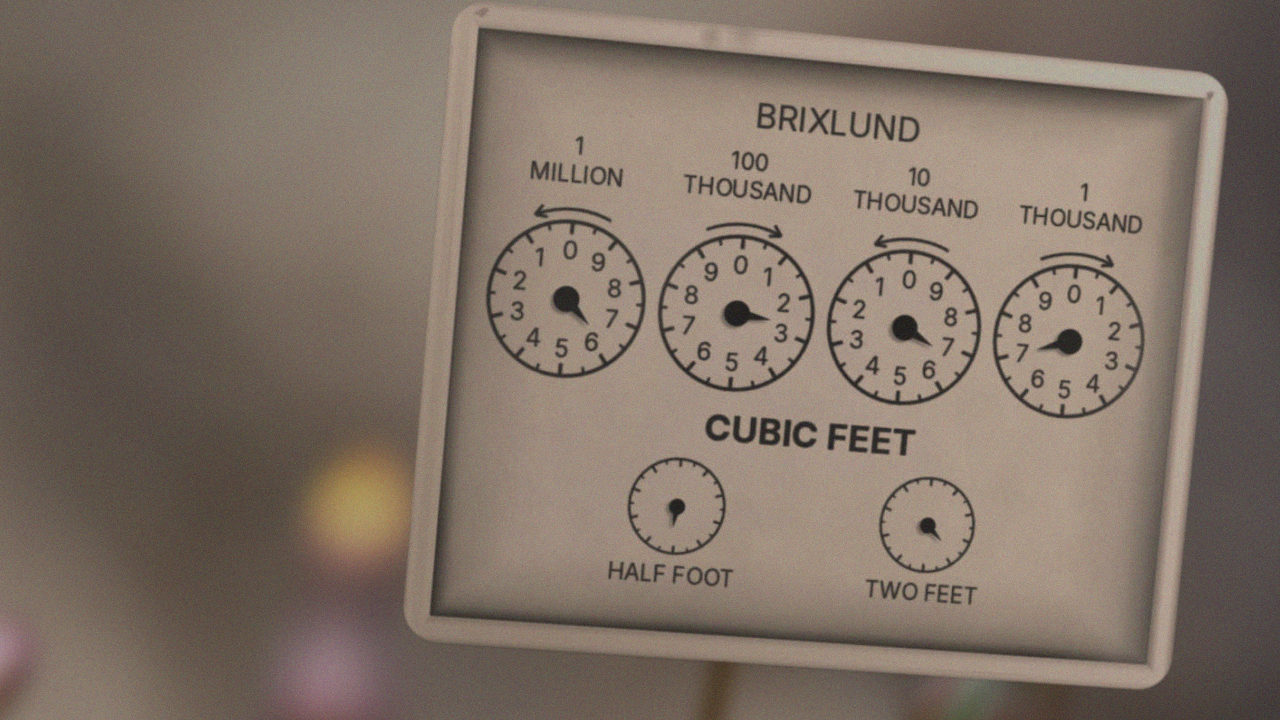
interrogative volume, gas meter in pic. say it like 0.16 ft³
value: 626700 ft³
